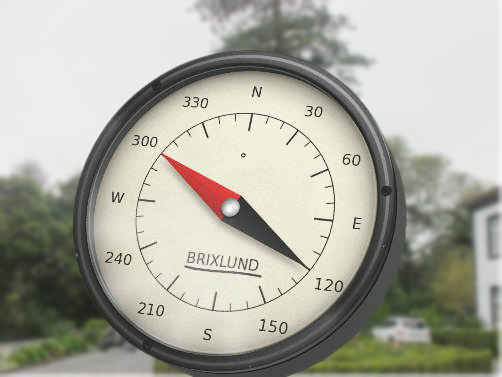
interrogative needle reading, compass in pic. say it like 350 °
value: 300 °
